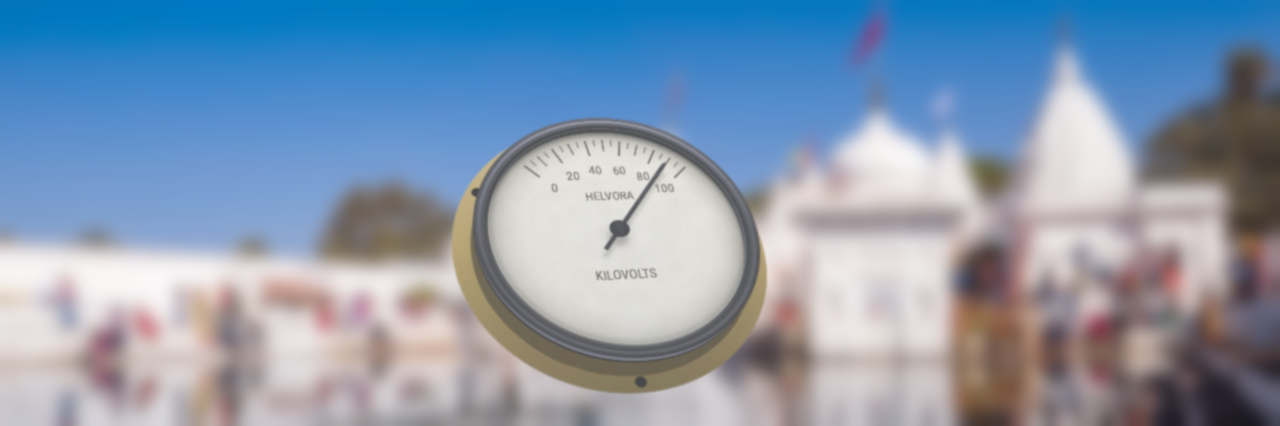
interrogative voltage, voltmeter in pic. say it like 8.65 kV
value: 90 kV
